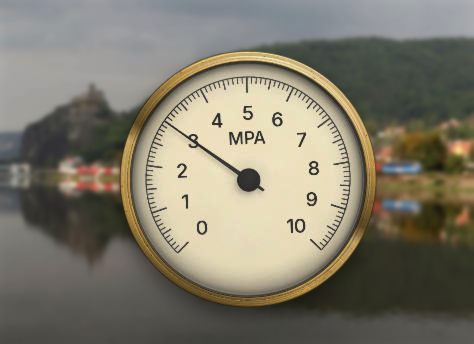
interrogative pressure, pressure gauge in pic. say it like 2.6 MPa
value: 3 MPa
